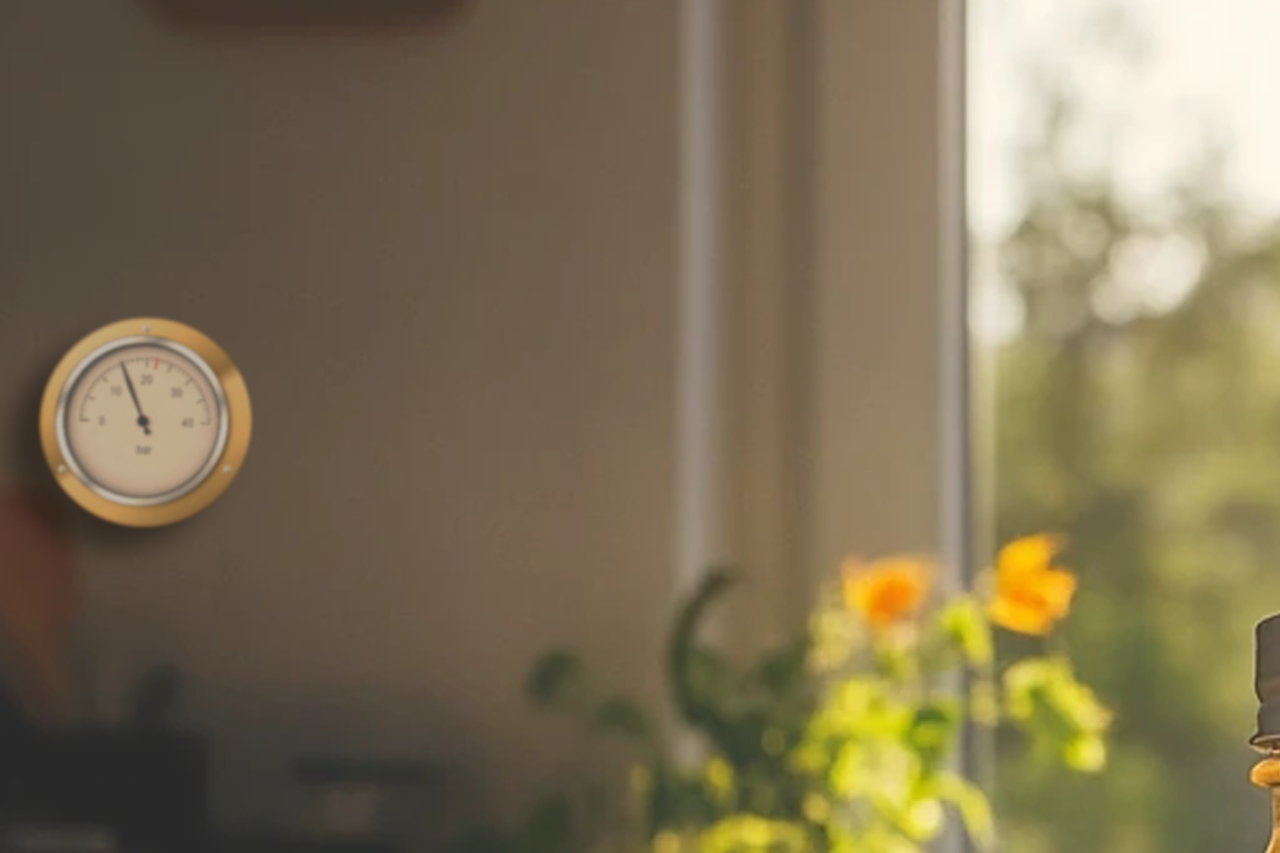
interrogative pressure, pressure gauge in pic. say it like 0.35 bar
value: 15 bar
